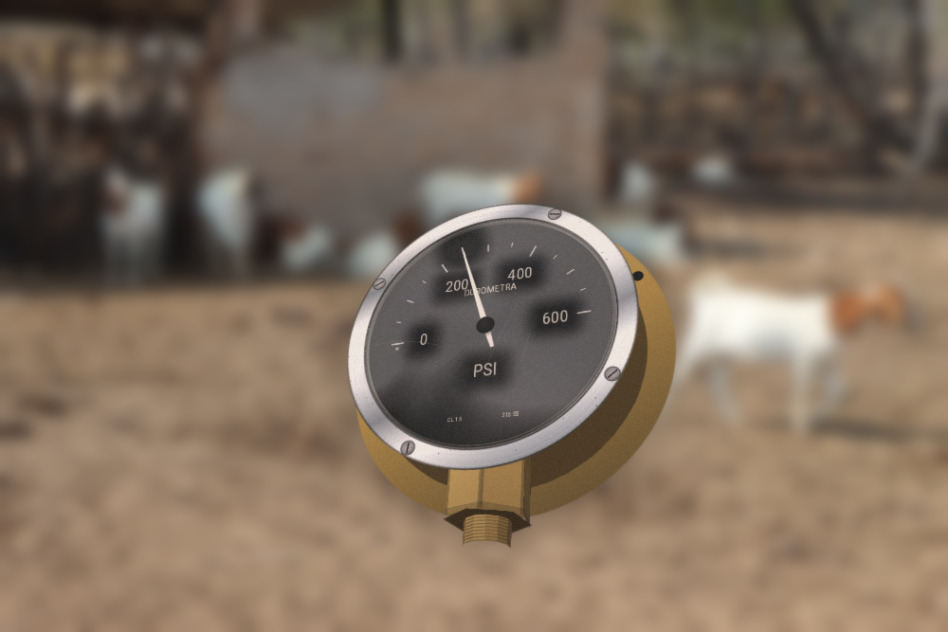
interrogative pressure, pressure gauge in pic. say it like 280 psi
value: 250 psi
